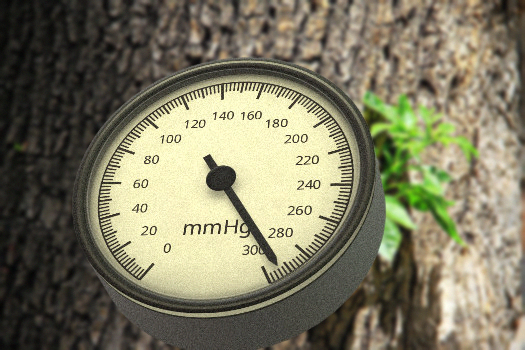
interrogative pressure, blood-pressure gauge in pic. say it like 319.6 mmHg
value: 294 mmHg
